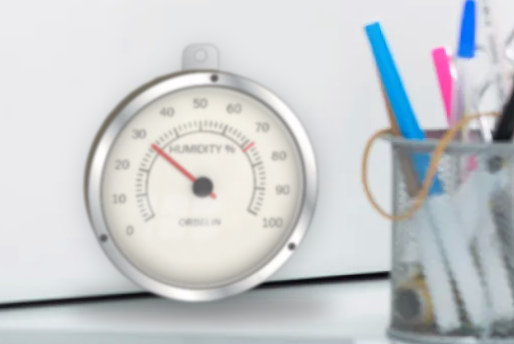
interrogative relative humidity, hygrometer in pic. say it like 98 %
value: 30 %
